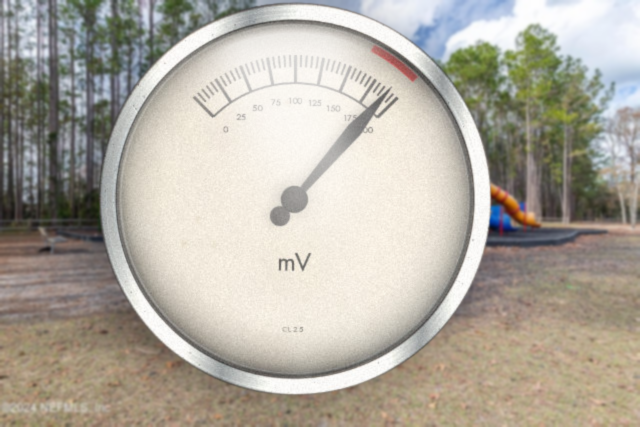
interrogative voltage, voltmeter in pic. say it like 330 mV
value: 190 mV
